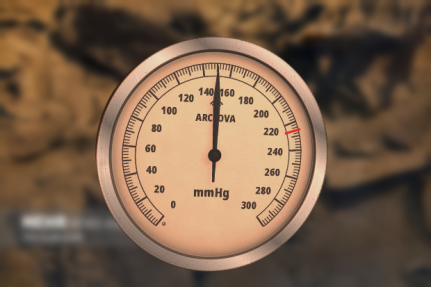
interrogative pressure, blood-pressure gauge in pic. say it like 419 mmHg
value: 150 mmHg
